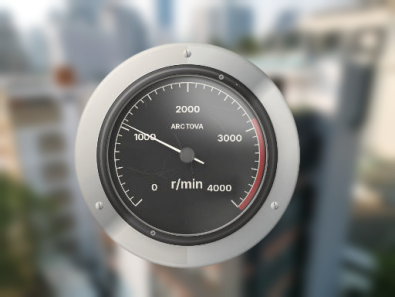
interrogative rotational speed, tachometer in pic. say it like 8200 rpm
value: 1050 rpm
